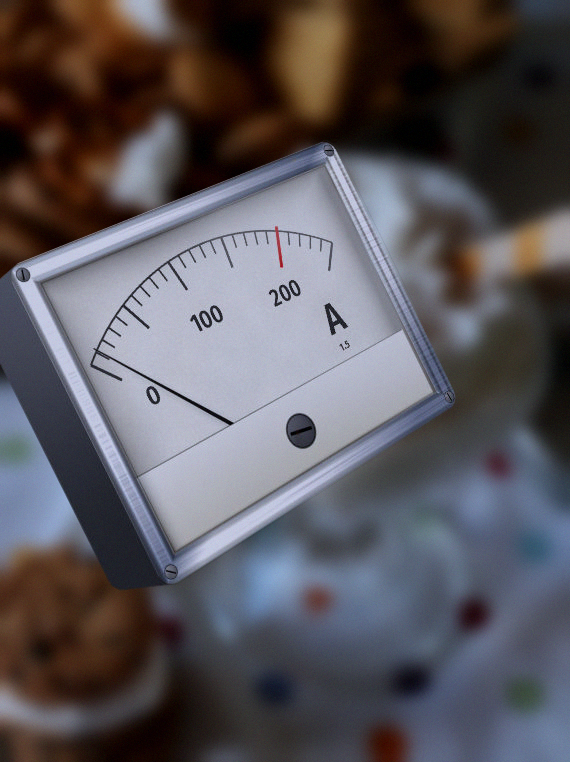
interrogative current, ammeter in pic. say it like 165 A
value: 10 A
